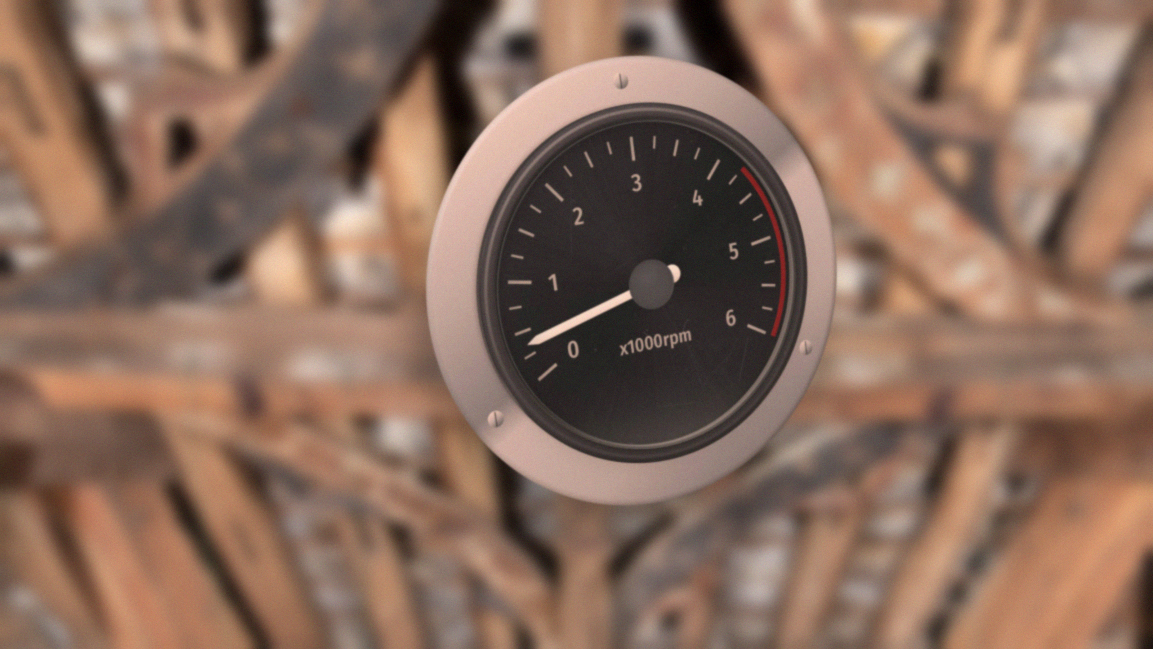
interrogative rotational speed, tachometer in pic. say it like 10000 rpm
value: 375 rpm
